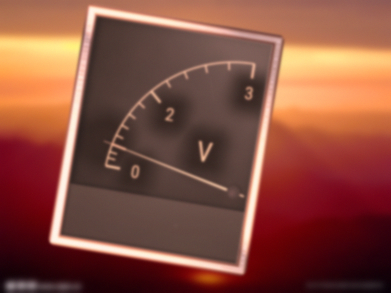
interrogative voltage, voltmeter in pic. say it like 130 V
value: 1 V
